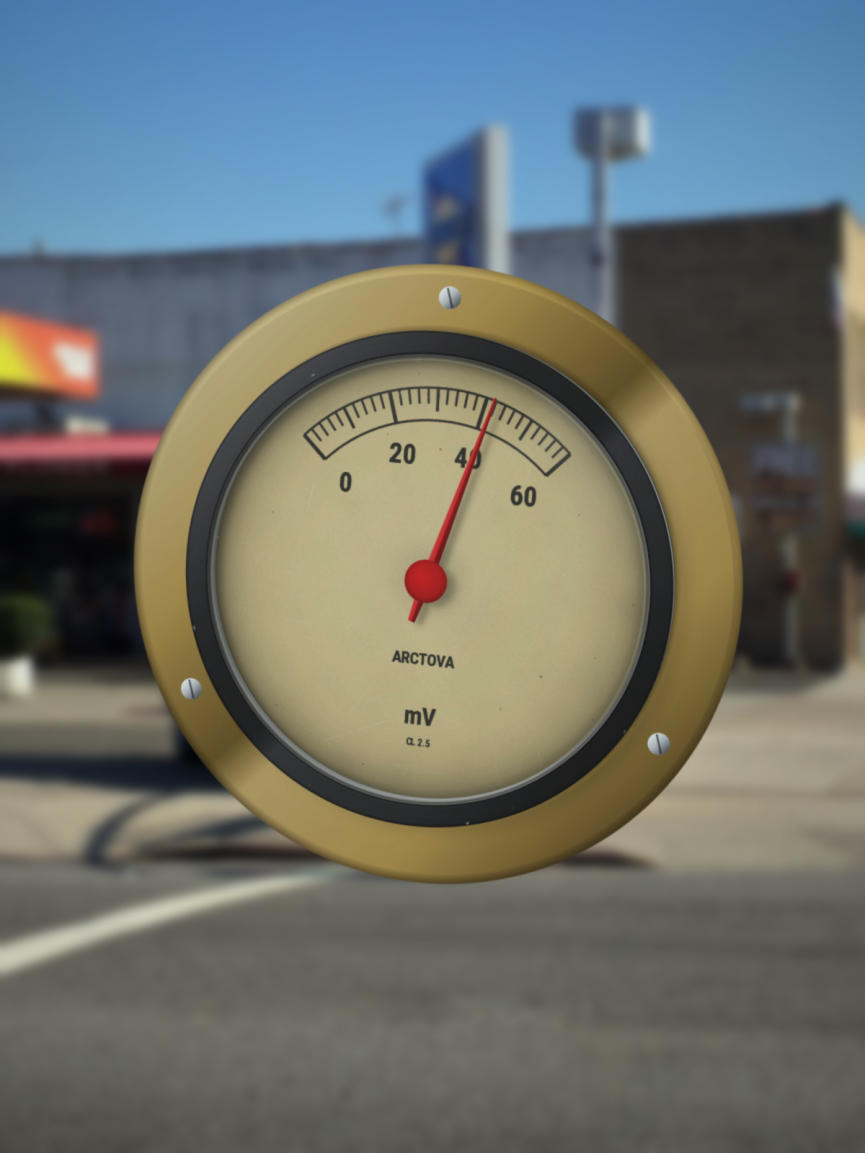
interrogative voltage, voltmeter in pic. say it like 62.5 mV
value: 42 mV
